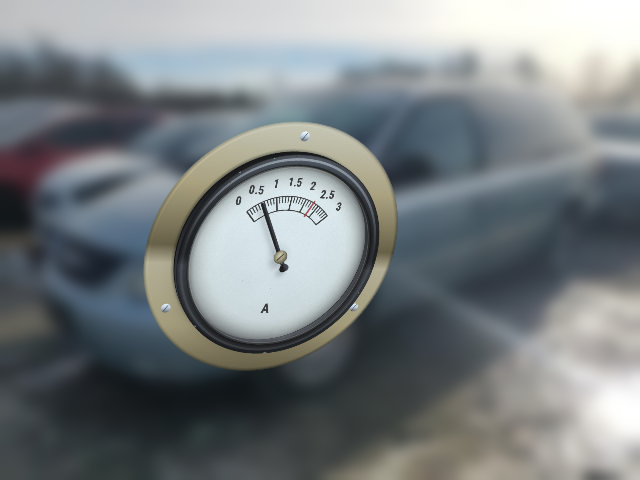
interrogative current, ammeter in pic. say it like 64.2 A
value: 0.5 A
